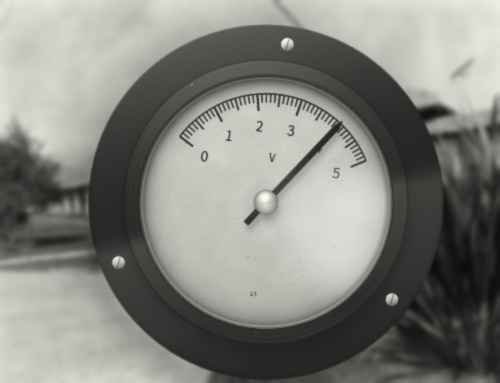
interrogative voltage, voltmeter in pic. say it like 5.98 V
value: 4 V
